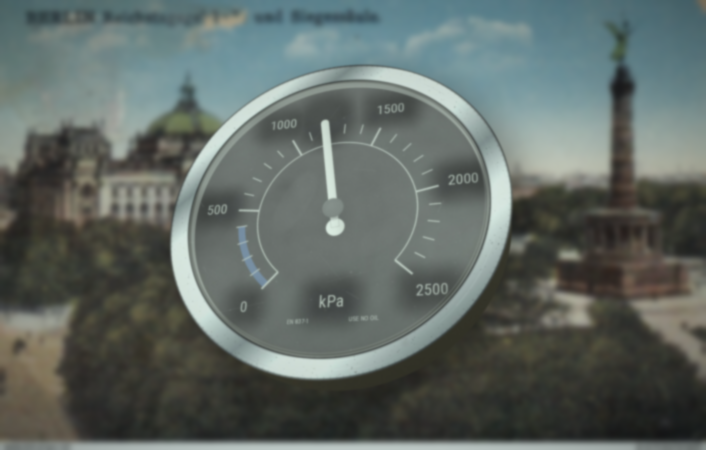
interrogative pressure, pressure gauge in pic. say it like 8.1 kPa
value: 1200 kPa
